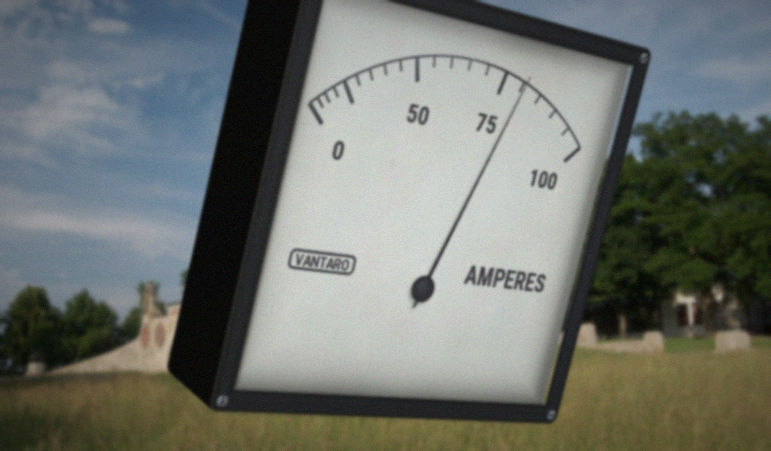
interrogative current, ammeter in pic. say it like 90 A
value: 80 A
